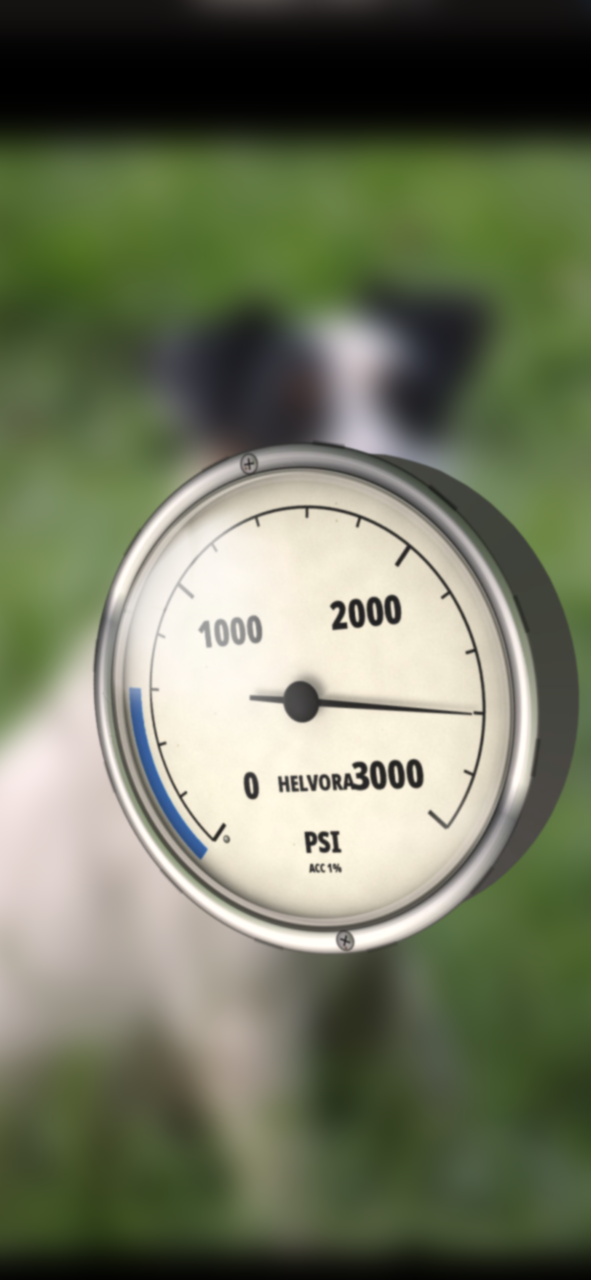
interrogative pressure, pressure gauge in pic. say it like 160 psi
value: 2600 psi
